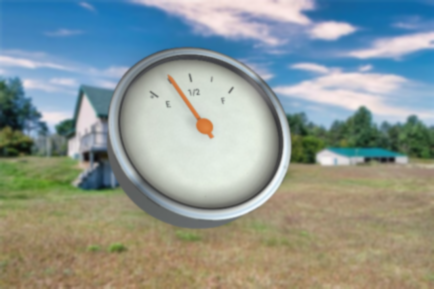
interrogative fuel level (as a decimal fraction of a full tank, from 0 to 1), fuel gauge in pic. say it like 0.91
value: 0.25
